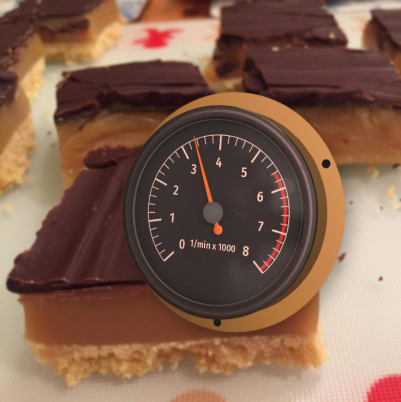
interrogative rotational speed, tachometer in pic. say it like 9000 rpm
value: 3400 rpm
